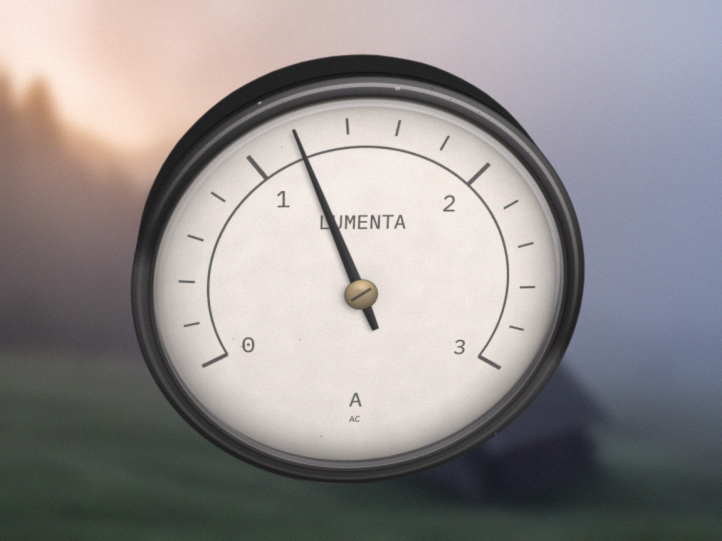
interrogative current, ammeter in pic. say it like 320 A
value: 1.2 A
